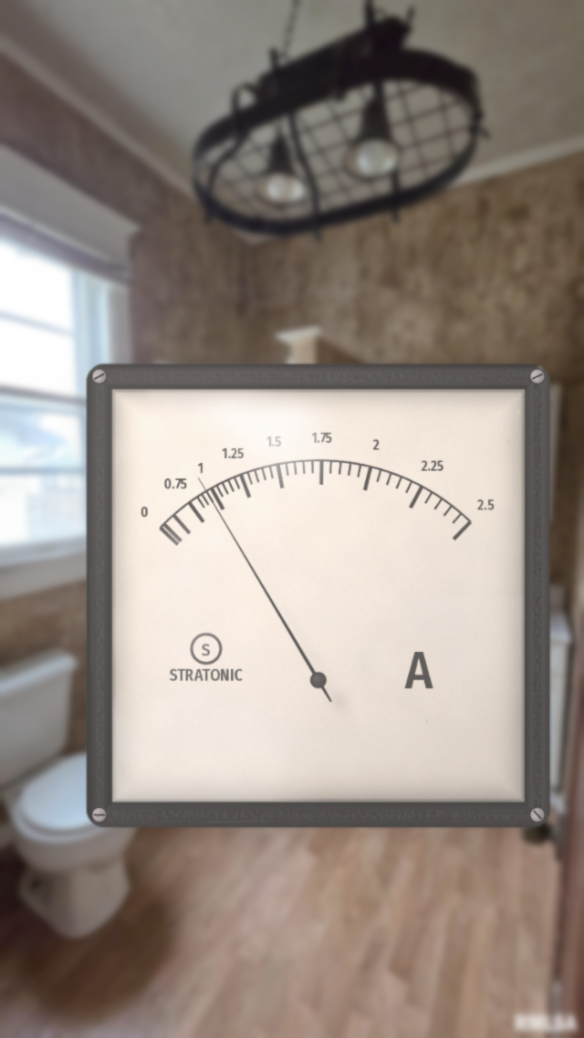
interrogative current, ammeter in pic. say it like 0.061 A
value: 0.95 A
